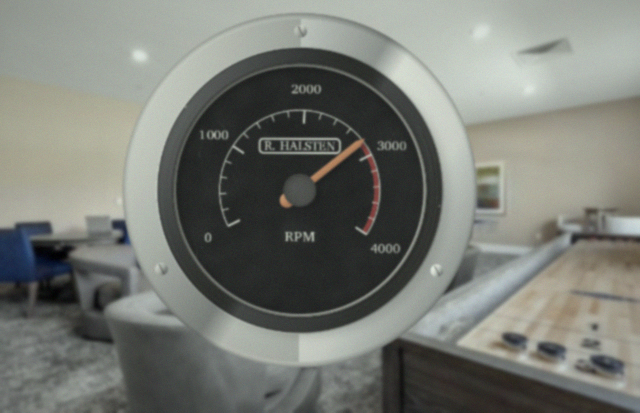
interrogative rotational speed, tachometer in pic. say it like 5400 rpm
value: 2800 rpm
